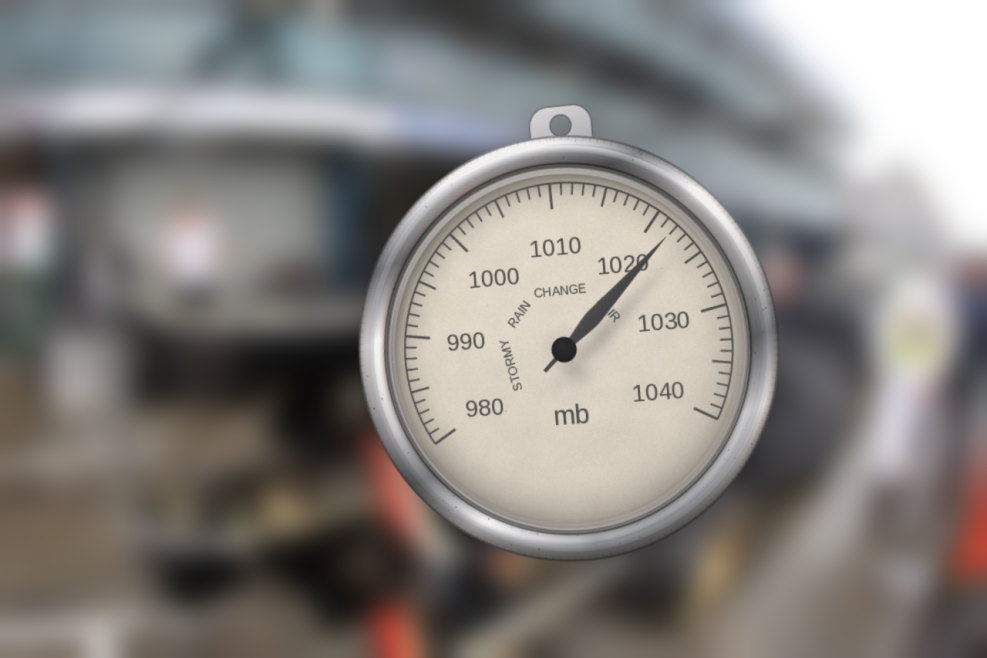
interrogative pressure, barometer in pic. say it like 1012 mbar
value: 1022 mbar
